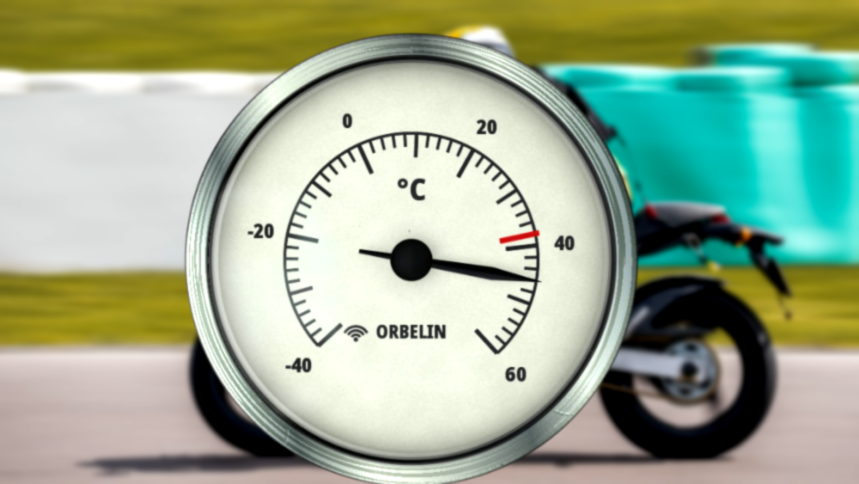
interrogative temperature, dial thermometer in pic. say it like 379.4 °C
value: 46 °C
